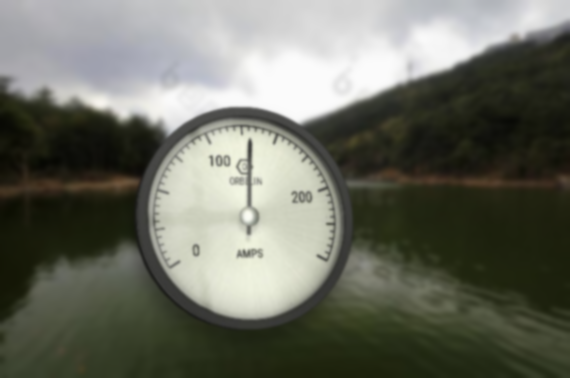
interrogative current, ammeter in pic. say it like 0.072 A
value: 130 A
